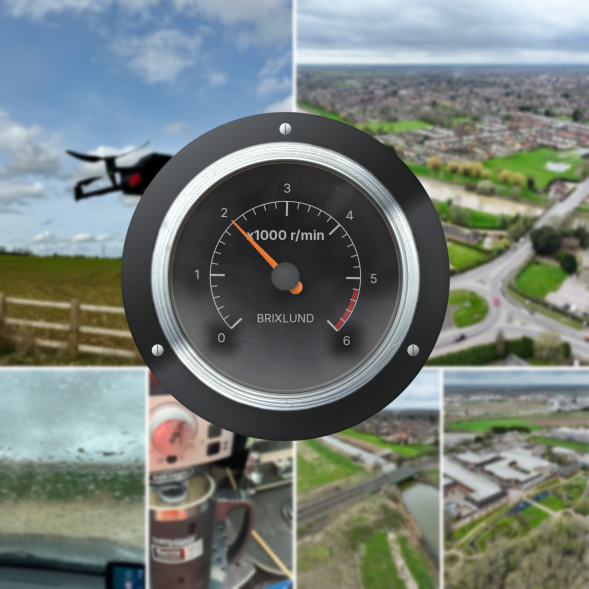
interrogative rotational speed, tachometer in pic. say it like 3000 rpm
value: 2000 rpm
